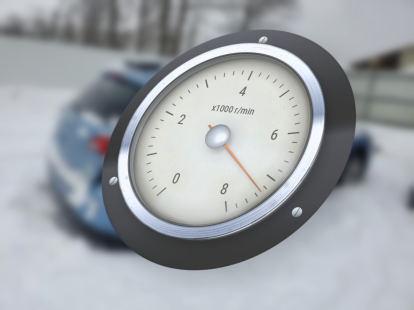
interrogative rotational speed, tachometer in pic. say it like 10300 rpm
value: 7300 rpm
